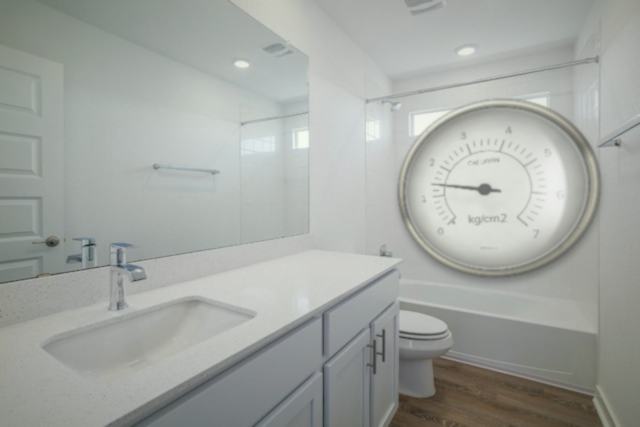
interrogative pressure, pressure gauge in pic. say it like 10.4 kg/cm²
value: 1.4 kg/cm²
